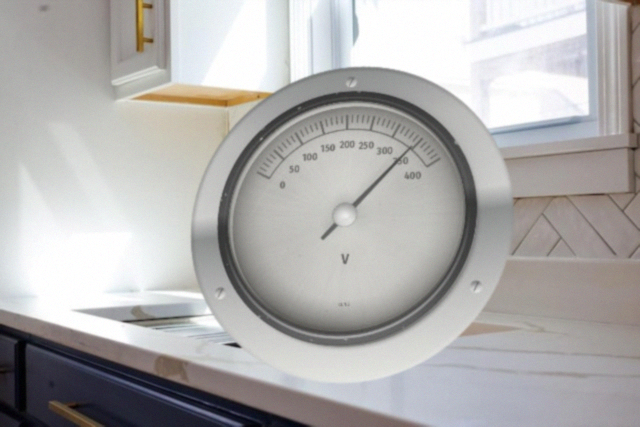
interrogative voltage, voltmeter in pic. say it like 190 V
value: 350 V
